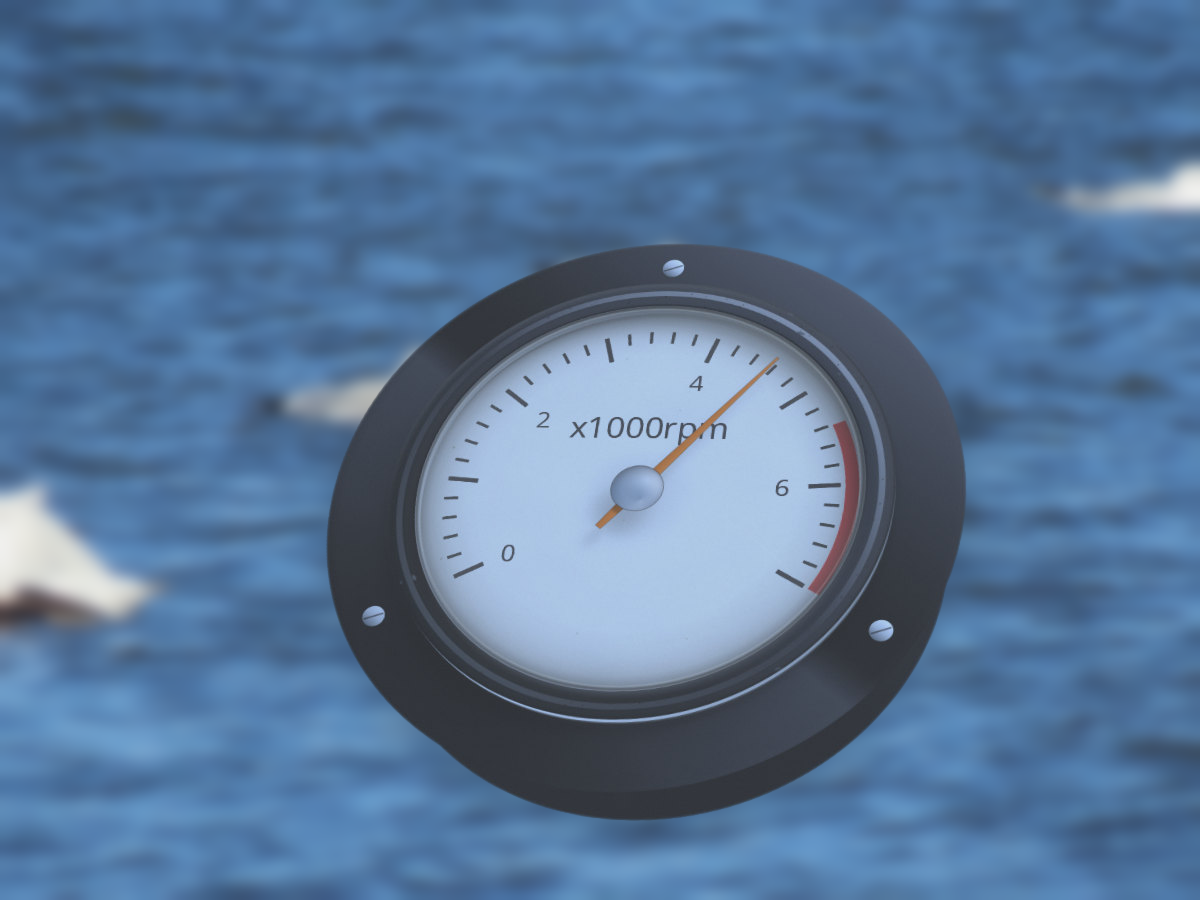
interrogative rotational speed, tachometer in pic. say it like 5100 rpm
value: 4600 rpm
